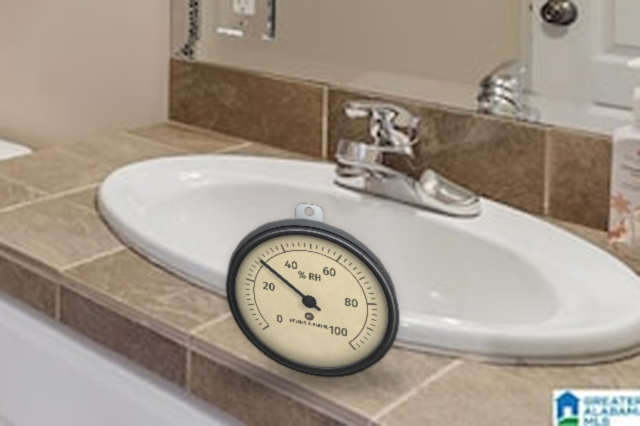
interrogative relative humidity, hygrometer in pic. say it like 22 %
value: 30 %
